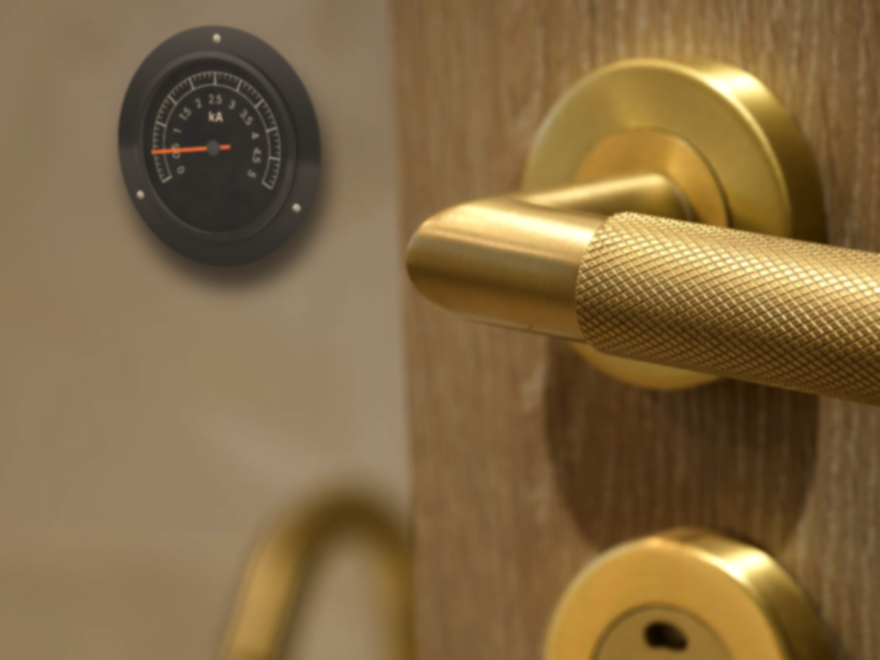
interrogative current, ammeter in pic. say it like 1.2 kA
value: 0.5 kA
